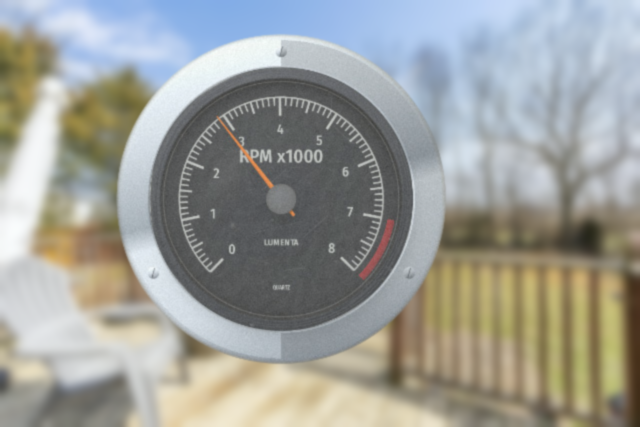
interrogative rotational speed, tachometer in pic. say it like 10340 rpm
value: 2900 rpm
